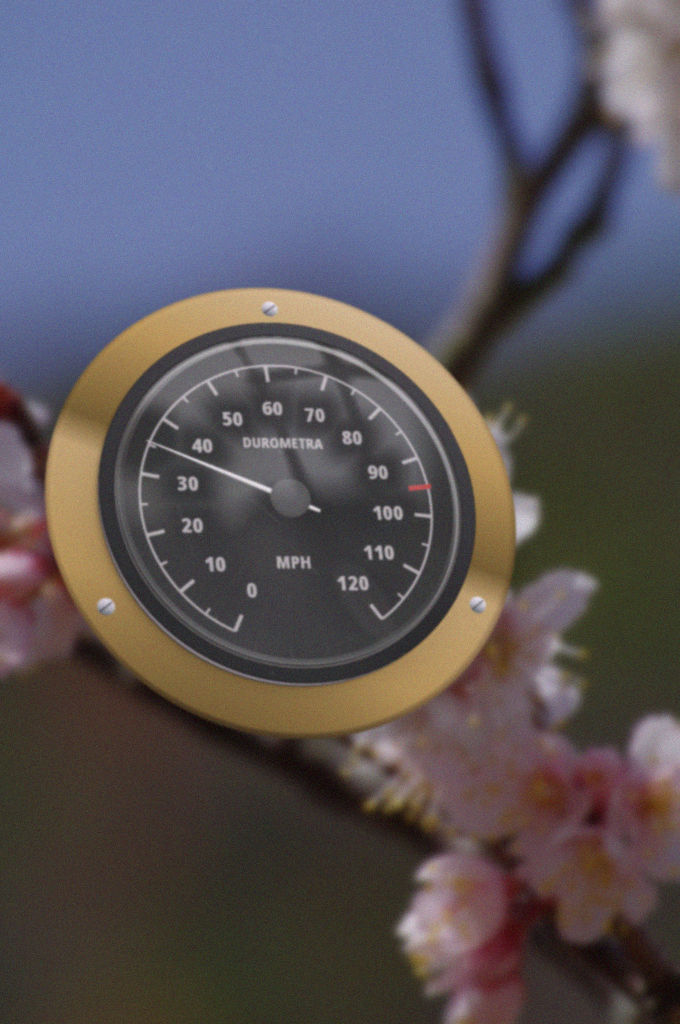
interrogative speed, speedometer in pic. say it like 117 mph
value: 35 mph
